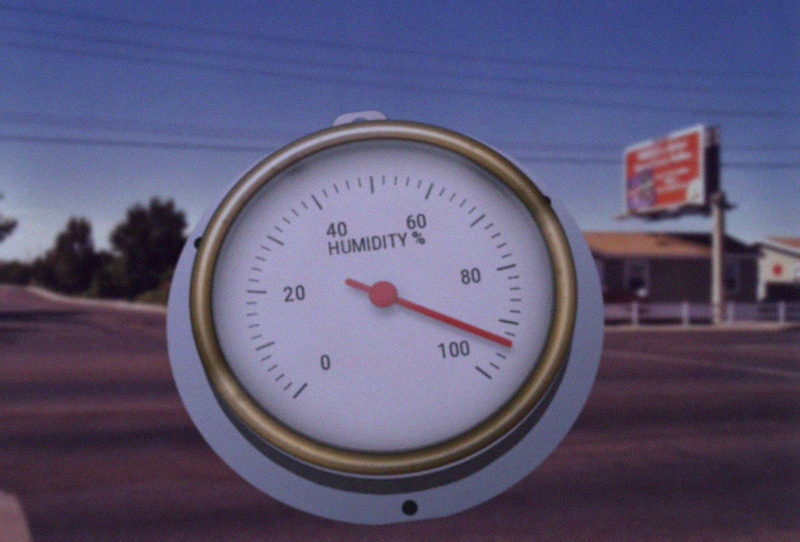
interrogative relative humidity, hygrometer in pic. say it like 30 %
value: 94 %
